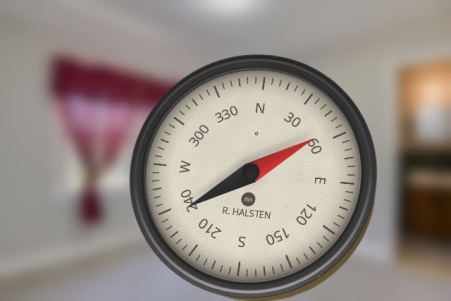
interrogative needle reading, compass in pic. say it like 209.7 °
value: 55 °
